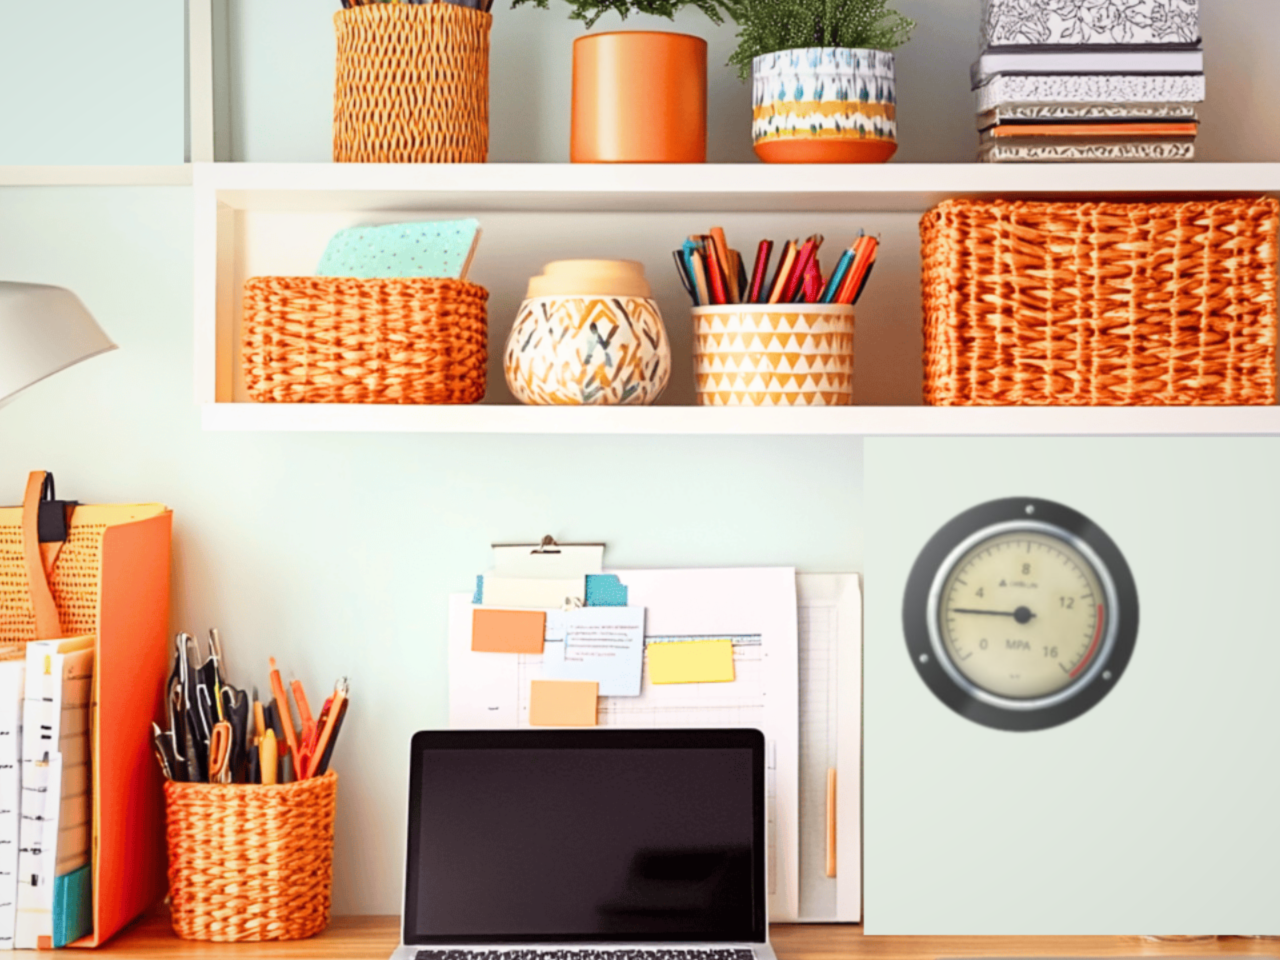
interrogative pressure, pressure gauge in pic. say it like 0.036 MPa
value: 2.5 MPa
